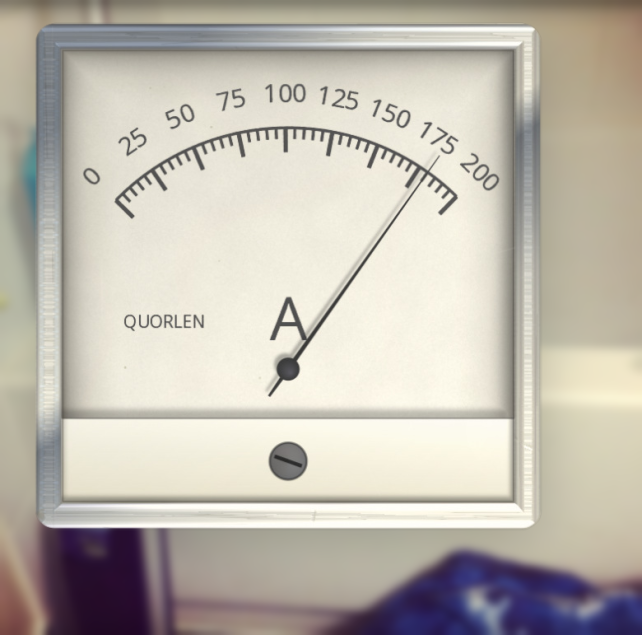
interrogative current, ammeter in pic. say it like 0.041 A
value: 180 A
